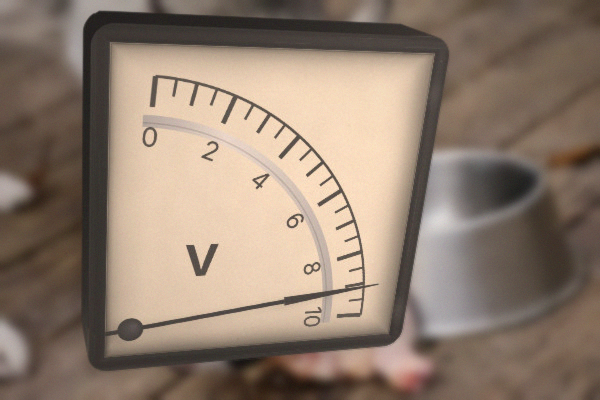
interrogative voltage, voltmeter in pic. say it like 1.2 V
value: 9 V
